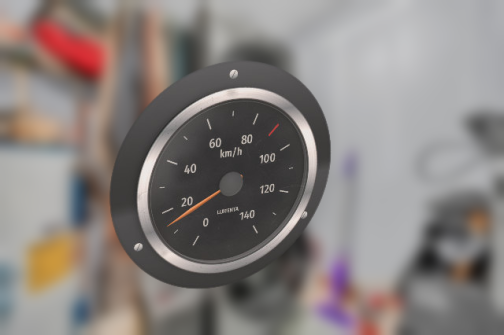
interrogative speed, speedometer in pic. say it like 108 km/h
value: 15 km/h
